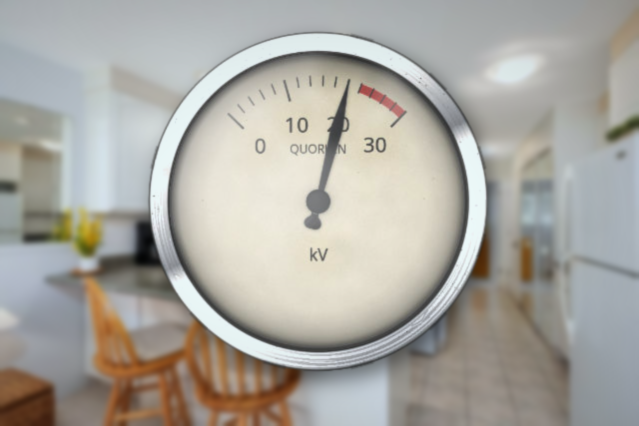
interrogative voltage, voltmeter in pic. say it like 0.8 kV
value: 20 kV
